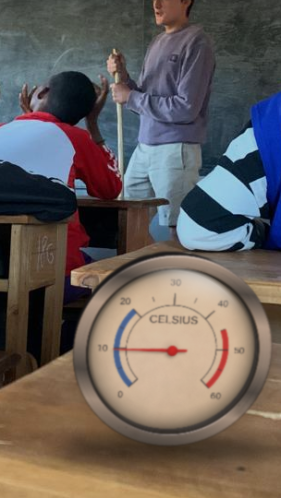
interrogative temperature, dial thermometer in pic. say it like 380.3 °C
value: 10 °C
